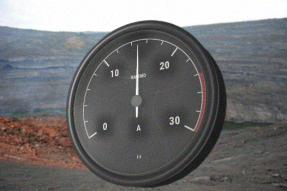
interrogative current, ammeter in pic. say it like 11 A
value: 15 A
